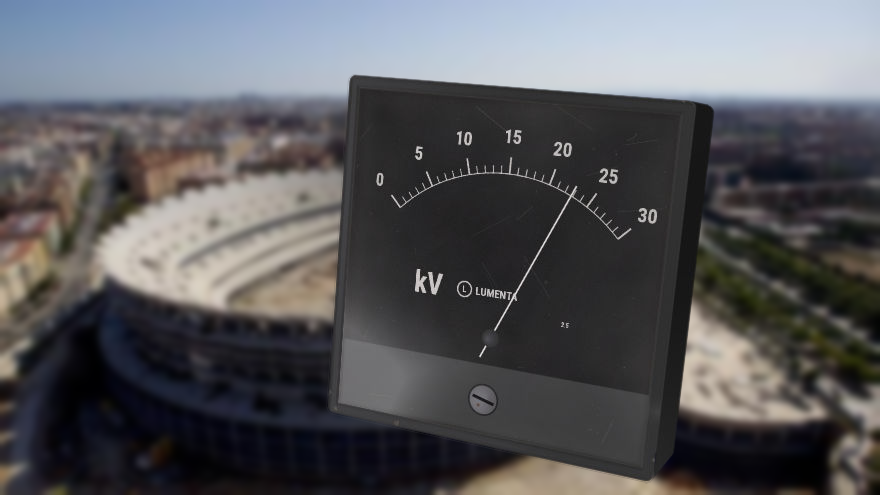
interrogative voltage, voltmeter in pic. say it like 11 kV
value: 23 kV
